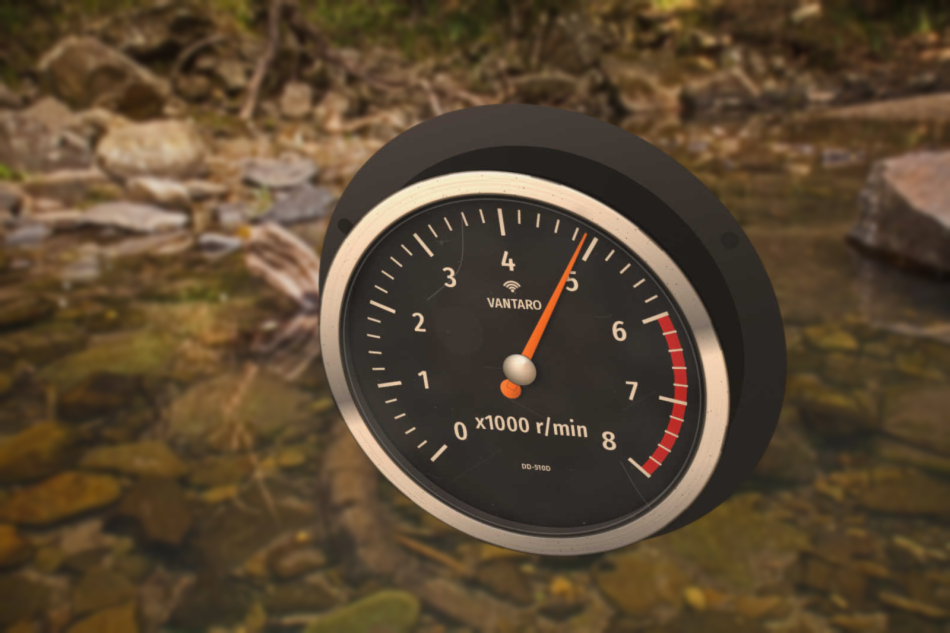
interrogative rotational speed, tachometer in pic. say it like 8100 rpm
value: 4900 rpm
